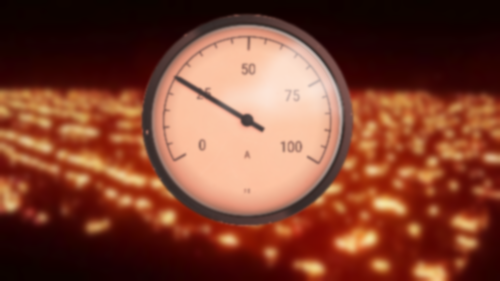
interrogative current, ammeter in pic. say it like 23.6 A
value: 25 A
